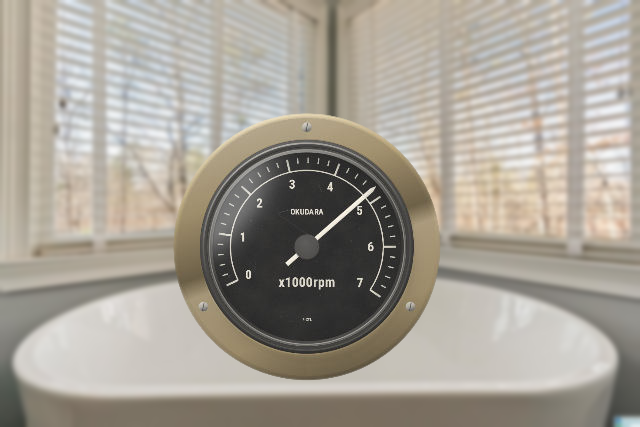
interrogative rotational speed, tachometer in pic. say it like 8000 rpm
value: 4800 rpm
